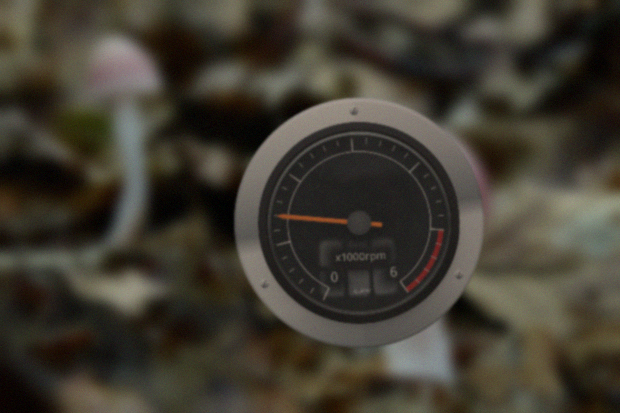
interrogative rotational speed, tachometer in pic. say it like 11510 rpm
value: 1400 rpm
